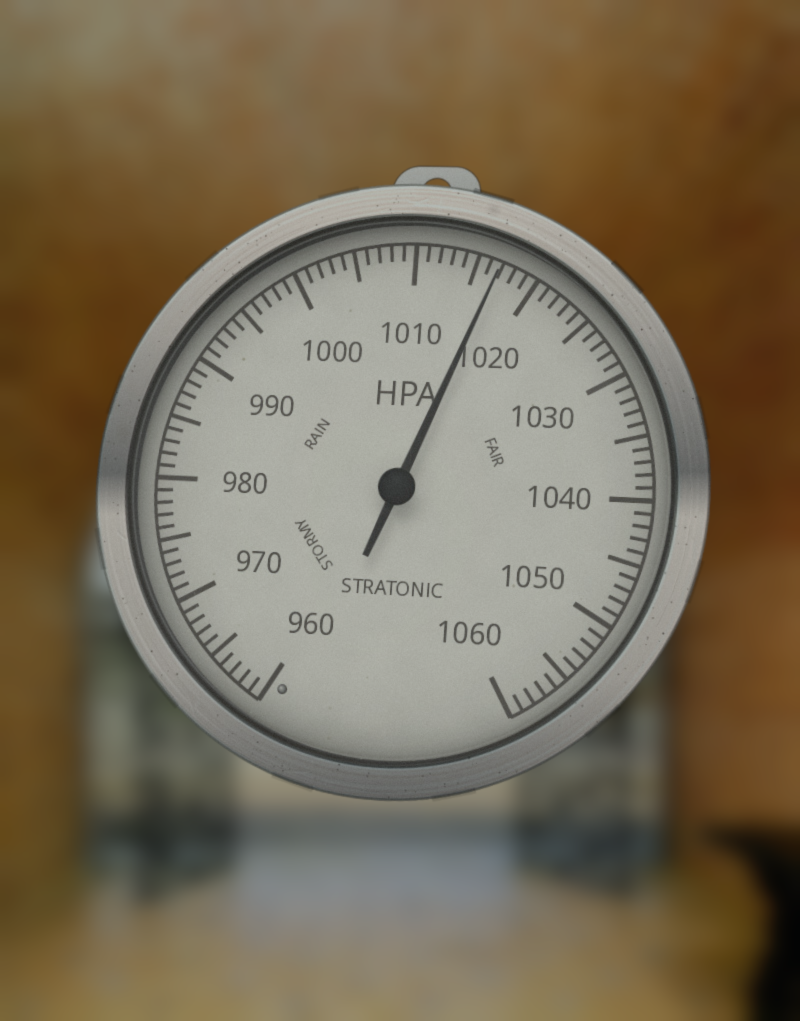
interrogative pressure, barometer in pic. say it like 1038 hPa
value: 1017 hPa
